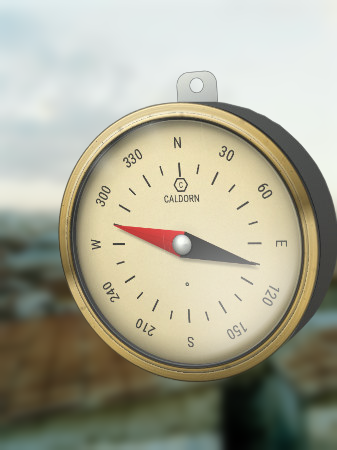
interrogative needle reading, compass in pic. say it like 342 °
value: 285 °
